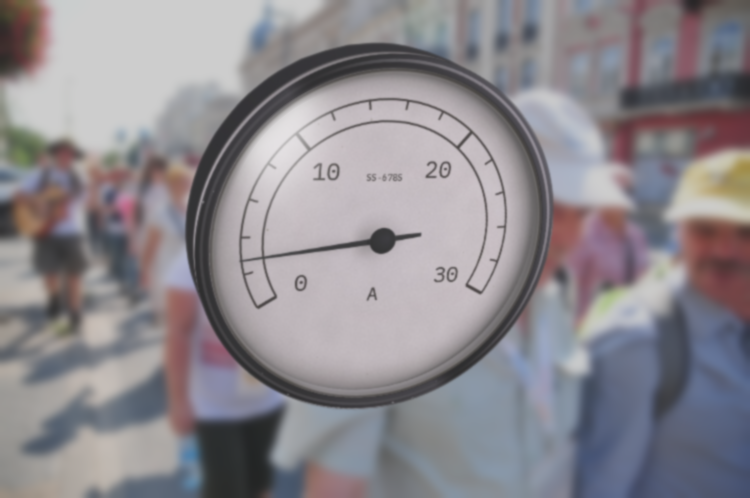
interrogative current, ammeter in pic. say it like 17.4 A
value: 3 A
